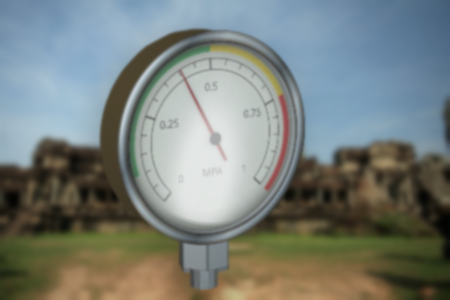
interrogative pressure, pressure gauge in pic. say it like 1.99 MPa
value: 0.4 MPa
